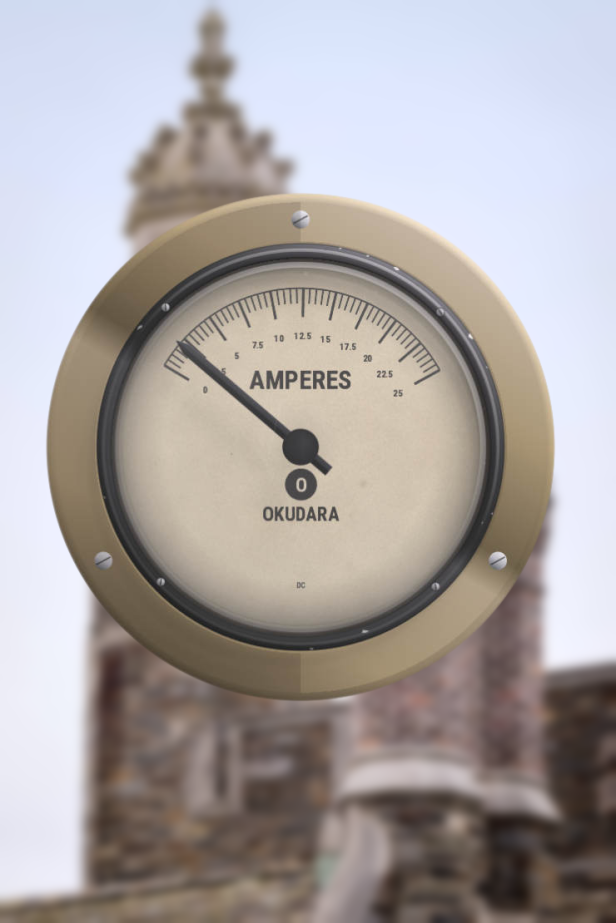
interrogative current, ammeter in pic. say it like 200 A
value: 2 A
